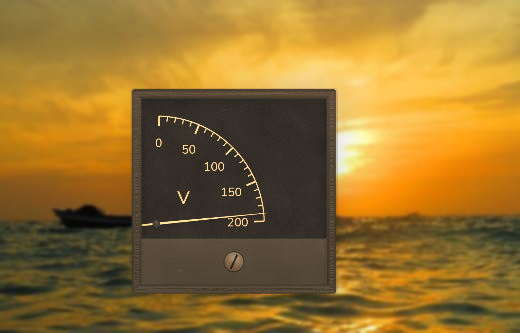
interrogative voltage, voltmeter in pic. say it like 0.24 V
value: 190 V
